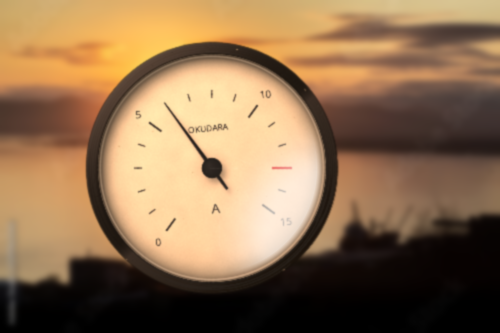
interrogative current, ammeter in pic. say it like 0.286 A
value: 6 A
